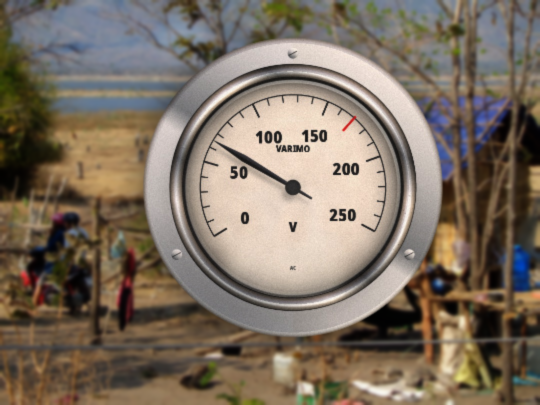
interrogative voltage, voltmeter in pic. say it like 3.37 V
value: 65 V
